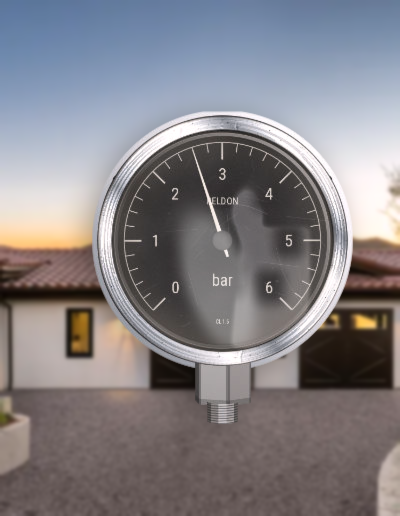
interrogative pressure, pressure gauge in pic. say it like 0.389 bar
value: 2.6 bar
